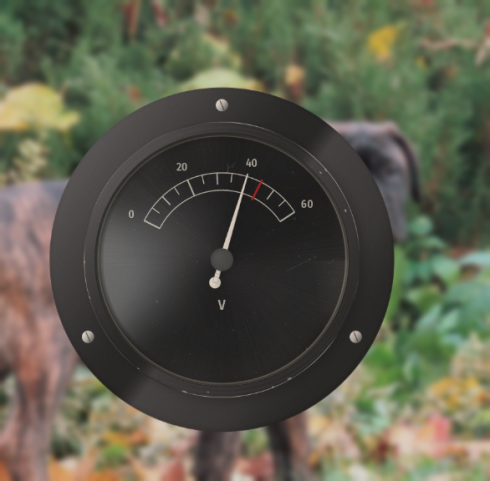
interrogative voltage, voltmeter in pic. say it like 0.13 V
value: 40 V
